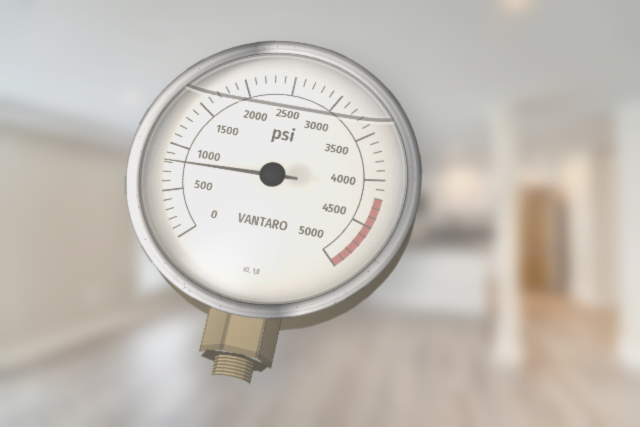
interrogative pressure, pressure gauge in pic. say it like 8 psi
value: 800 psi
